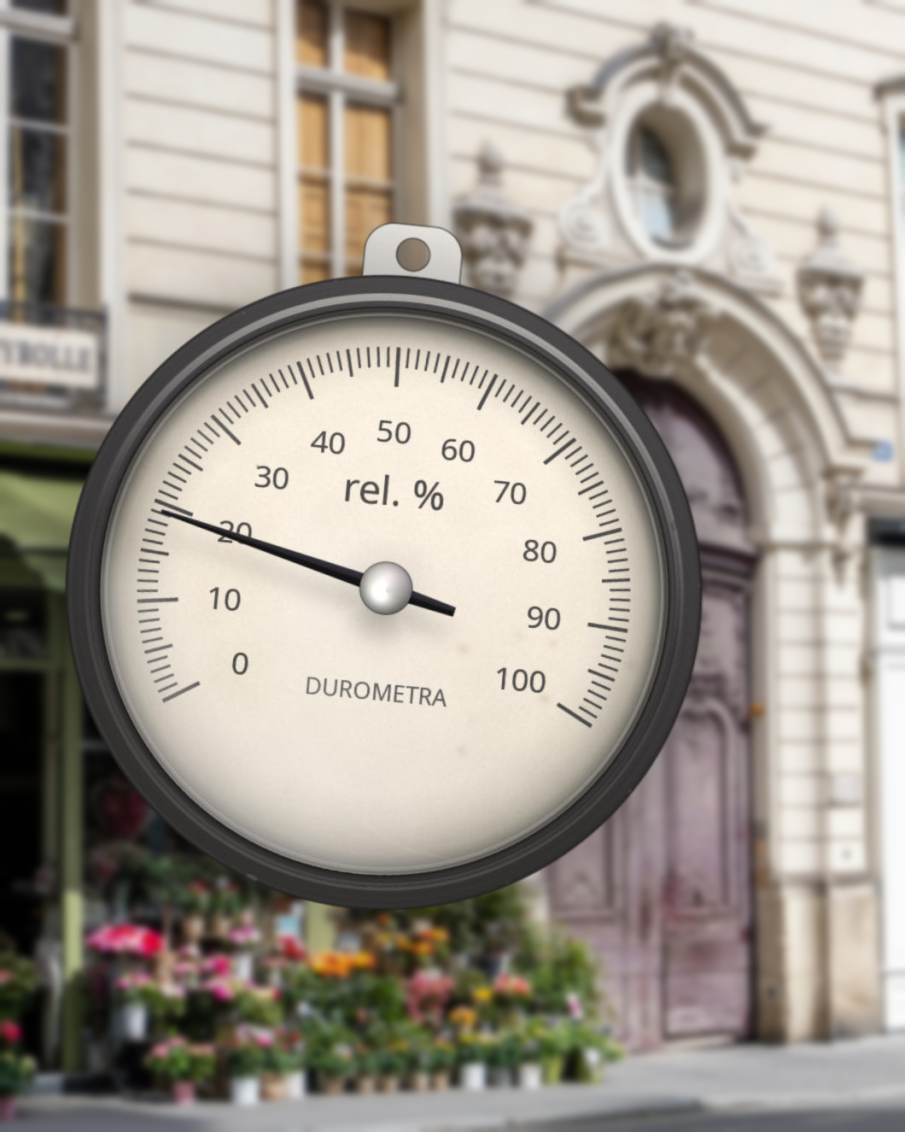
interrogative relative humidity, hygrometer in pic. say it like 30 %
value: 19 %
